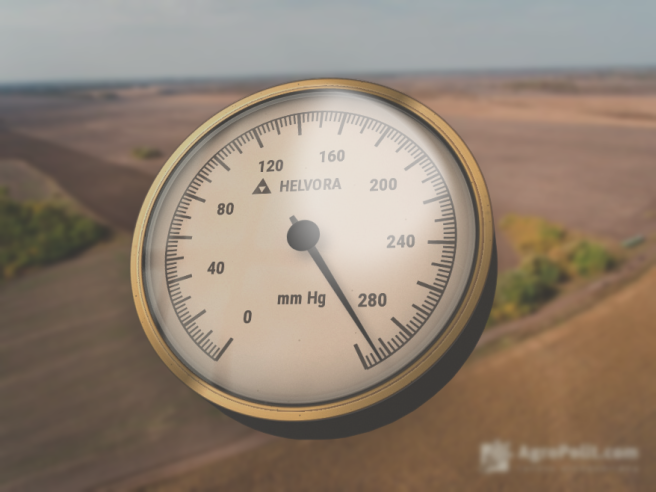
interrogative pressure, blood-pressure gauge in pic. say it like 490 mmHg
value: 294 mmHg
